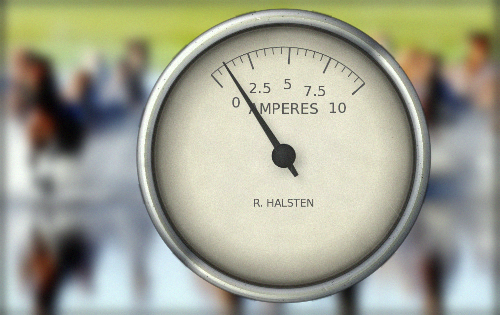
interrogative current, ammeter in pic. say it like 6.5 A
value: 1 A
